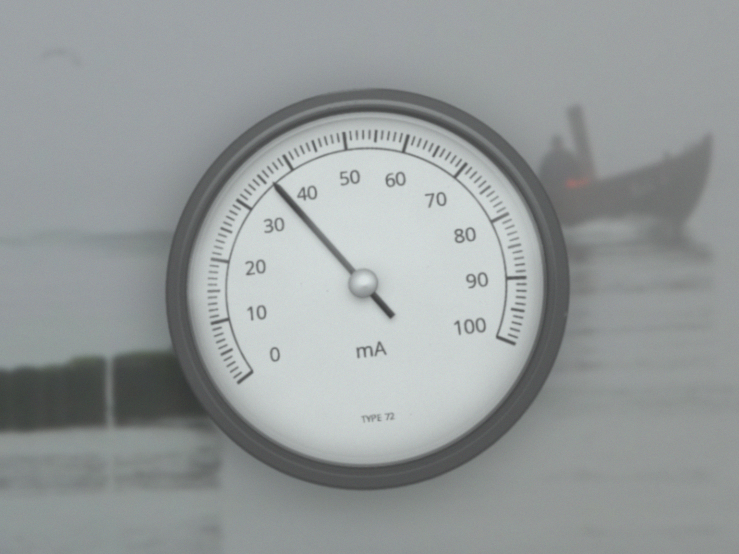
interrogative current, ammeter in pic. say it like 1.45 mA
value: 36 mA
